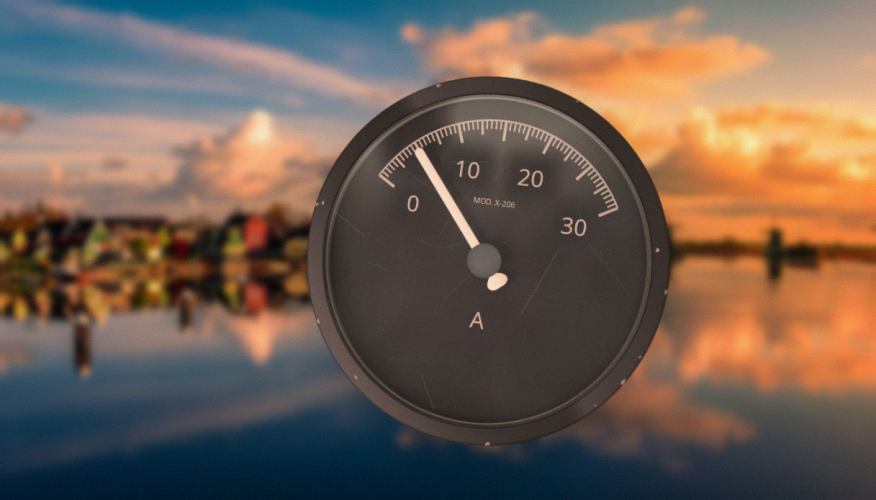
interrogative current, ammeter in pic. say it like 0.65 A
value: 5 A
